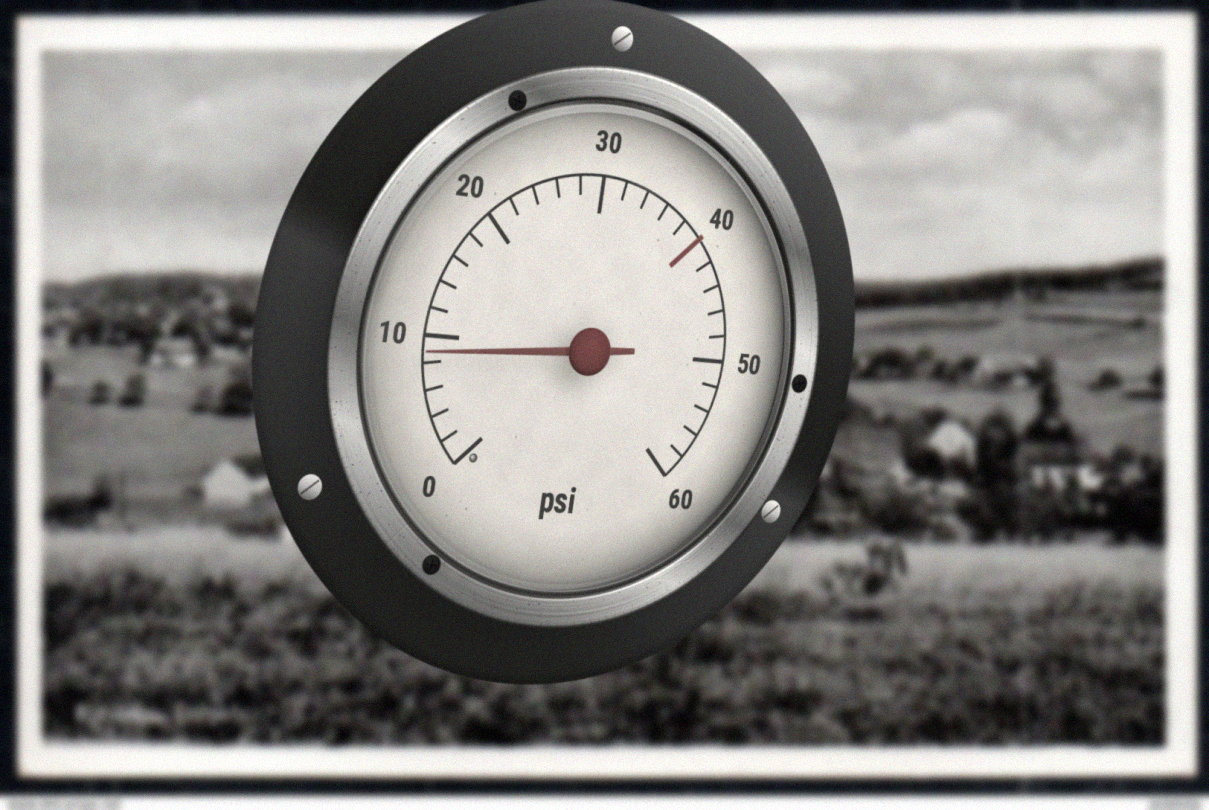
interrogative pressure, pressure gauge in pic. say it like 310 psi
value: 9 psi
